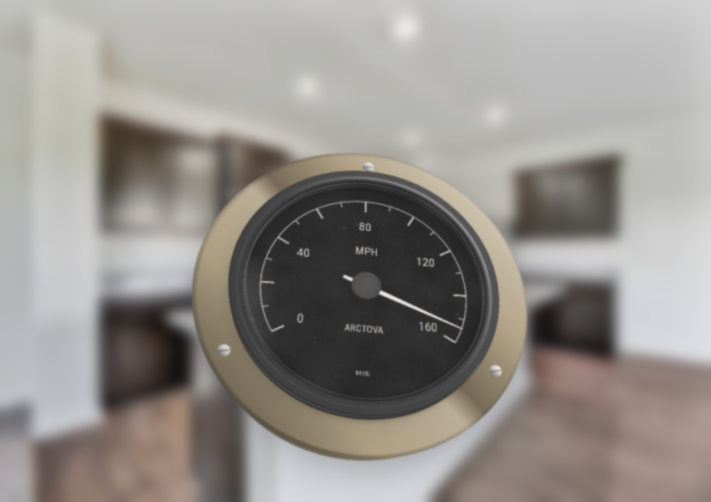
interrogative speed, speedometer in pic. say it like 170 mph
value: 155 mph
